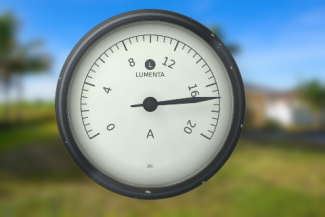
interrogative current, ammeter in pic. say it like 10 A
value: 17 A
